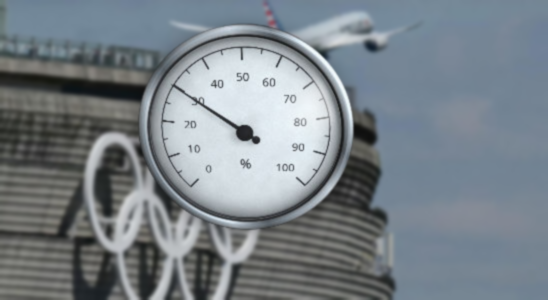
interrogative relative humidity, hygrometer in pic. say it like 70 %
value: 30 %
